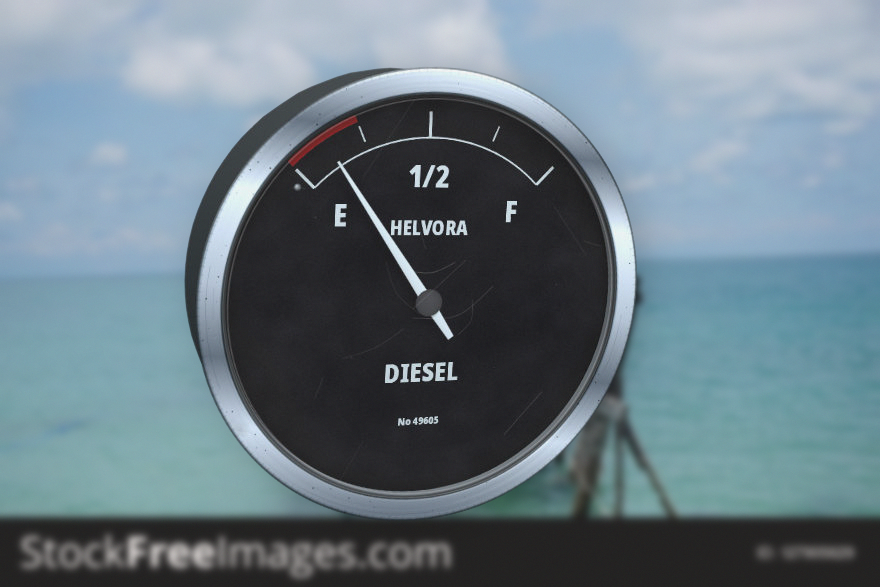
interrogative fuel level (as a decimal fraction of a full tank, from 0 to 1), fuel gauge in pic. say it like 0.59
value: 0.125
